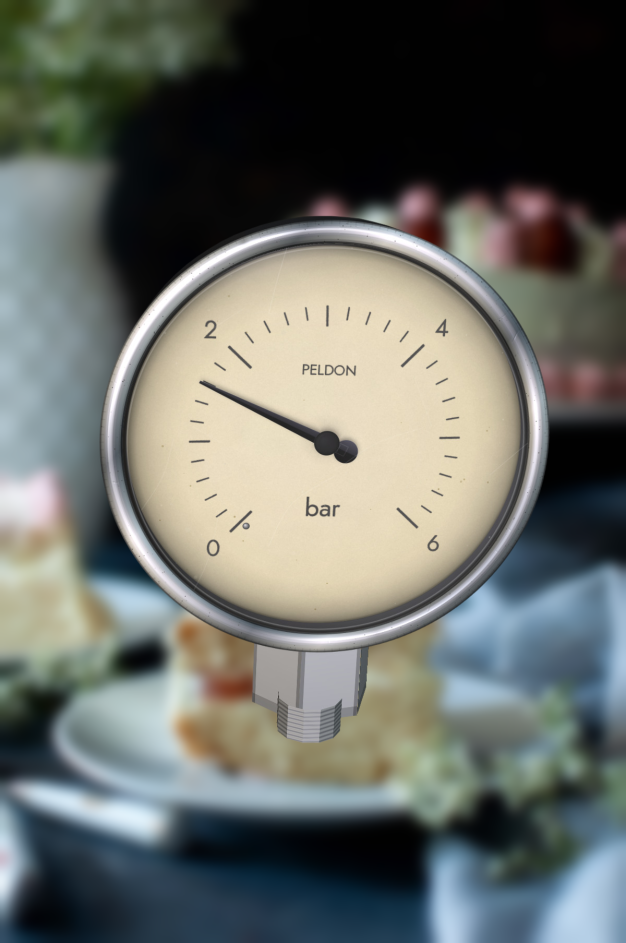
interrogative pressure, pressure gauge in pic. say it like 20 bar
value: 1.6 bar
